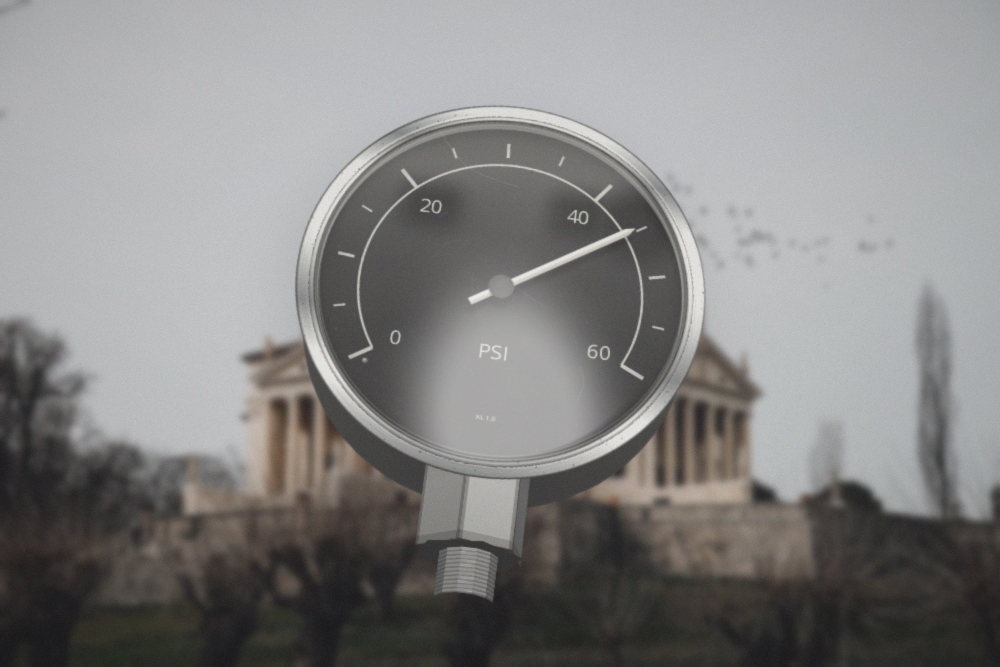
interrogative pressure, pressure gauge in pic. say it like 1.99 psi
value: 45 psi
